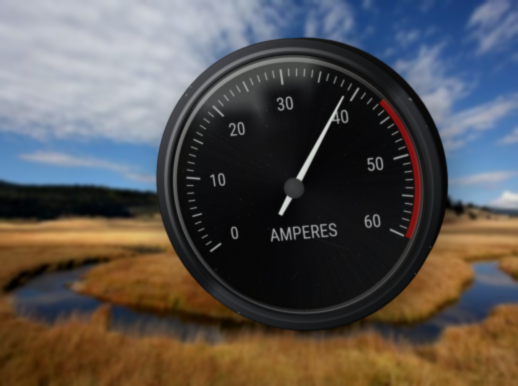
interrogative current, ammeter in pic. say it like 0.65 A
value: 39 A
